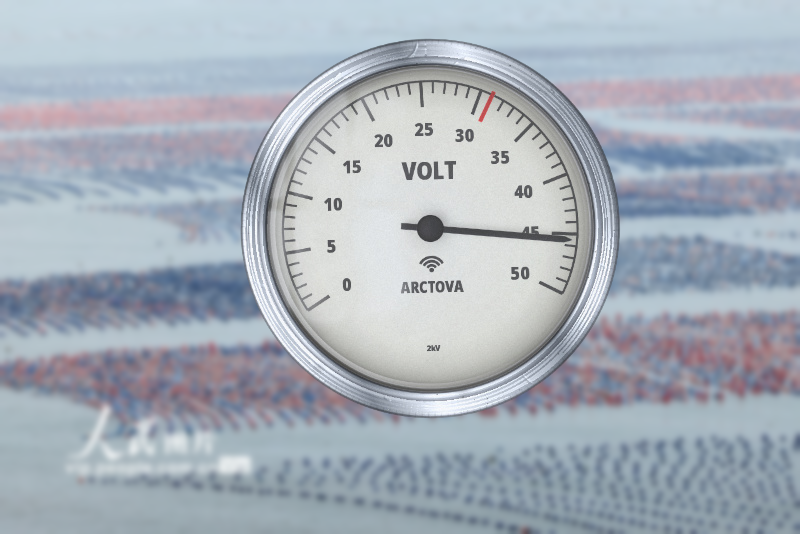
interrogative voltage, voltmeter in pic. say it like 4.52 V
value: 45.5 V
